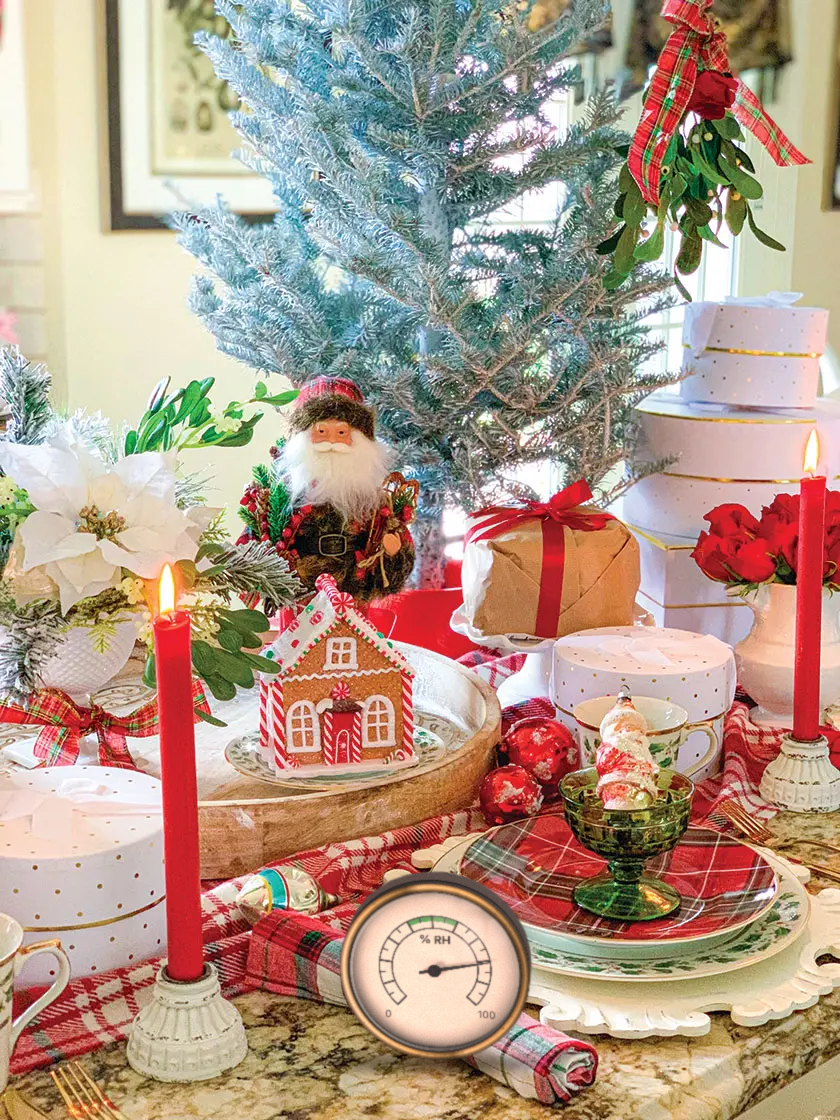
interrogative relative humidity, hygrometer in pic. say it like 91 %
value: 80 %
